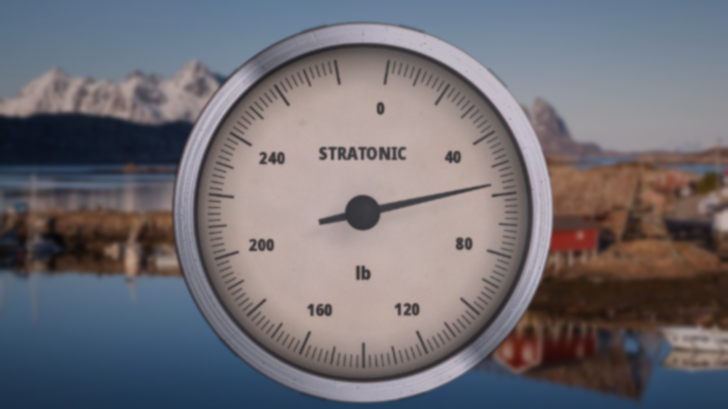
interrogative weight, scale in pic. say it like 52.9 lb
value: 56 lb
